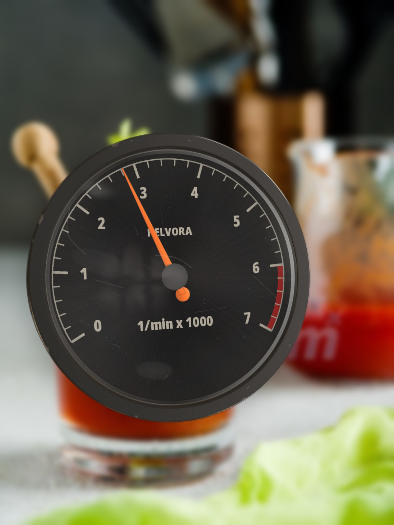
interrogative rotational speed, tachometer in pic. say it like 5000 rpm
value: 2800 rpm
